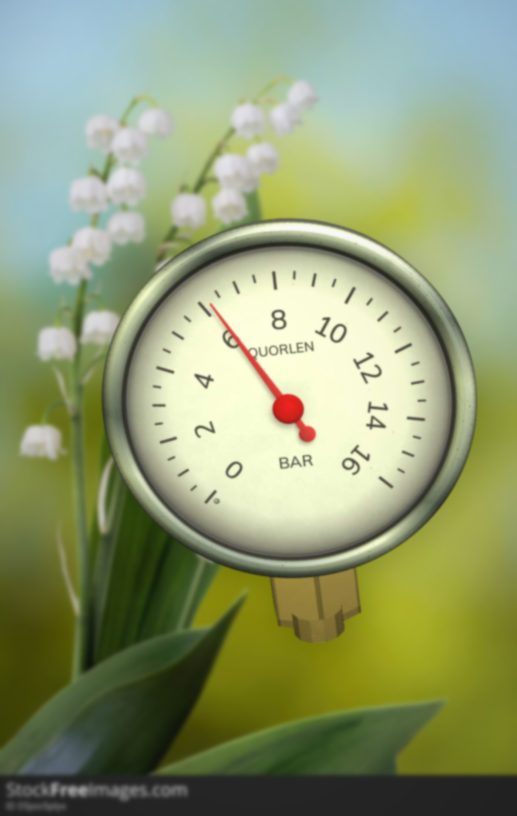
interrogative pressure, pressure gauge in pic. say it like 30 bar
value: 6.25 bar
